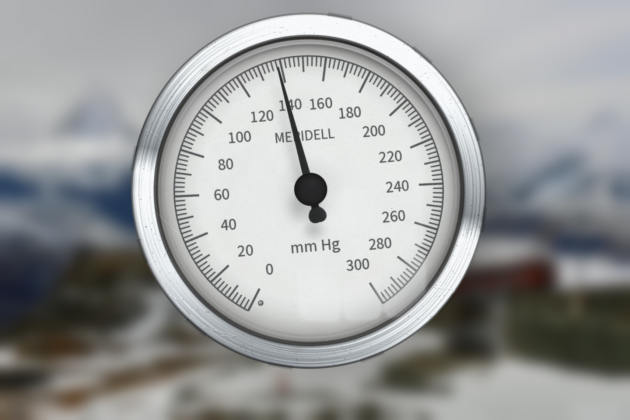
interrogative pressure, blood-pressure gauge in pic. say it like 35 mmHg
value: 138 mmHg
